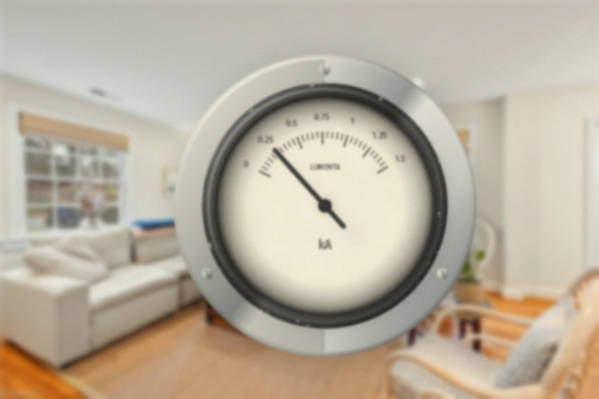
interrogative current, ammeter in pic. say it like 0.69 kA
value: 0.25 kA
